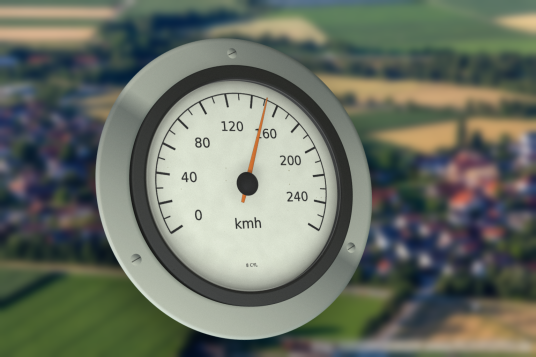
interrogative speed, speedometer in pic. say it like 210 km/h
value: 150 km/h
